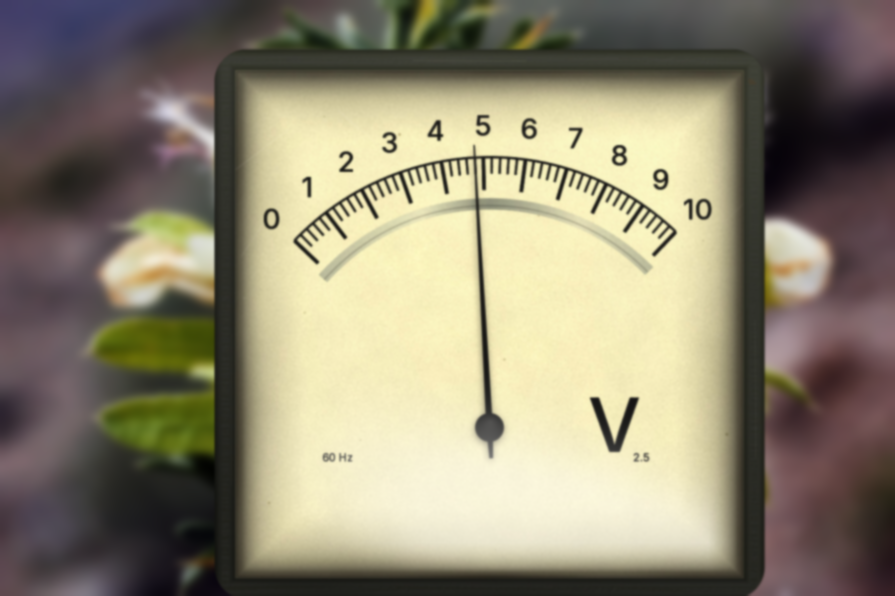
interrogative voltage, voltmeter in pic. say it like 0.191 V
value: 4.8 V
